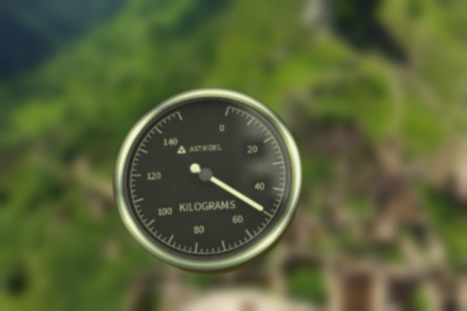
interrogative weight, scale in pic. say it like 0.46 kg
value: 50 kg
